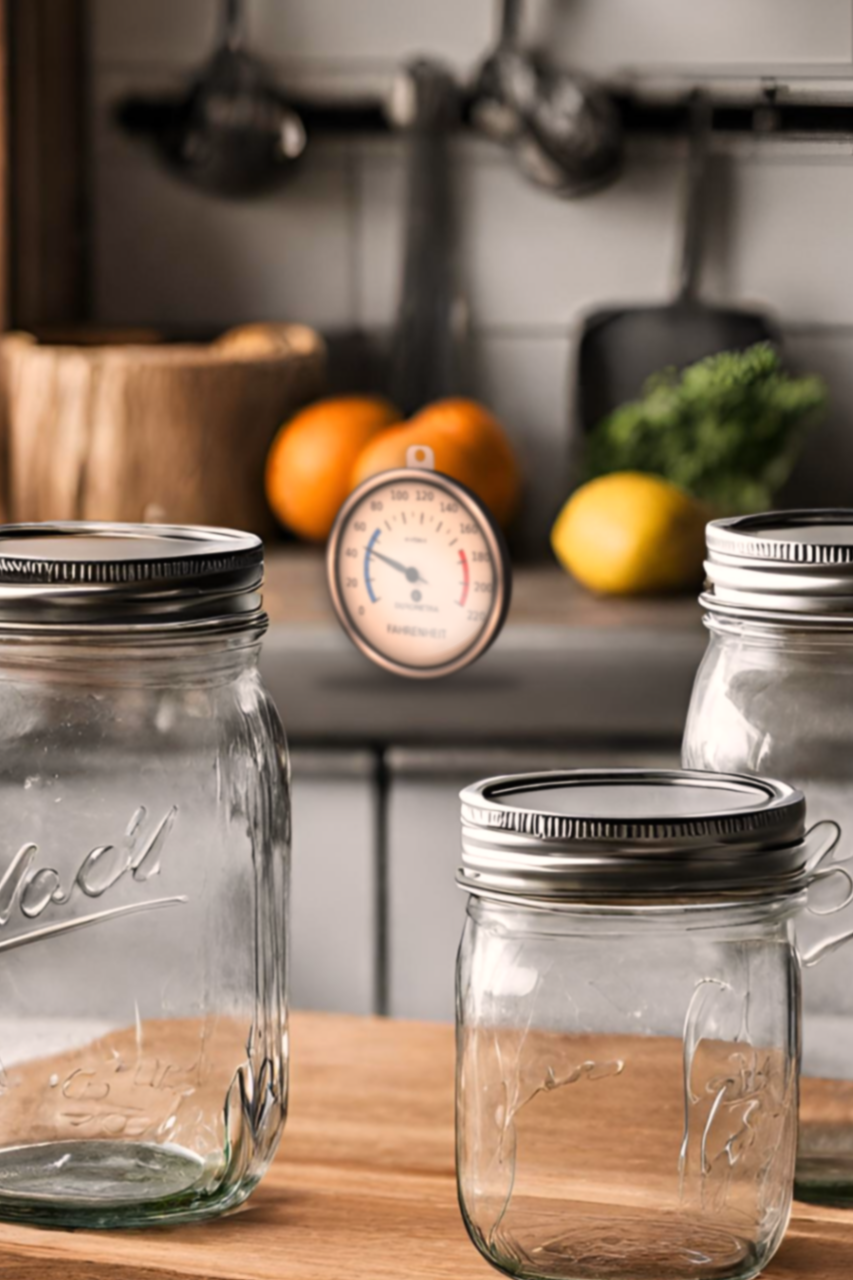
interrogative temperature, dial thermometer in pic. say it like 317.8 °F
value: 50 °F
